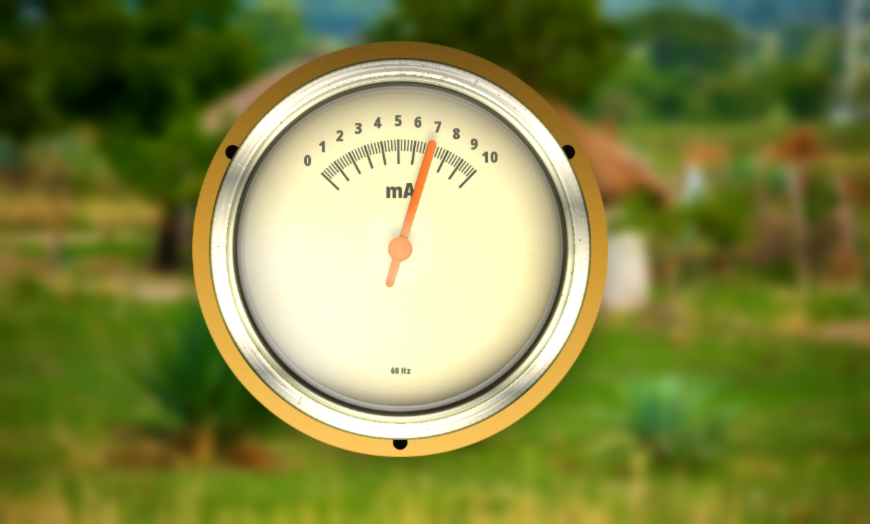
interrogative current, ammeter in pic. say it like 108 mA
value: 7 mA
